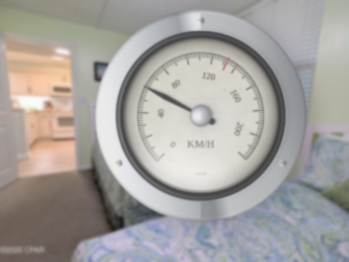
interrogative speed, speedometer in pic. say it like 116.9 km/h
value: 60 km/h
